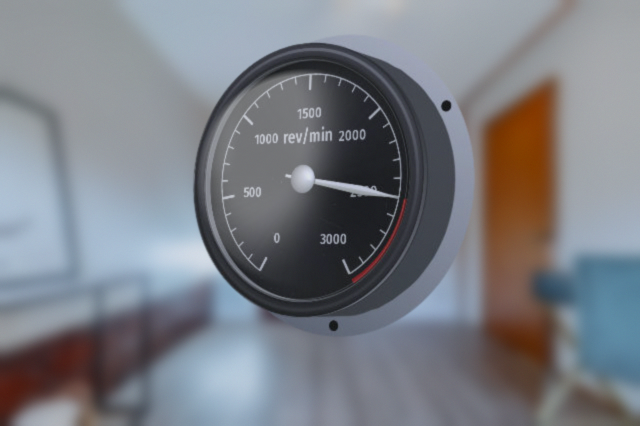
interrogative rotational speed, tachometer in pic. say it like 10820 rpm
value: 2500 rpm
